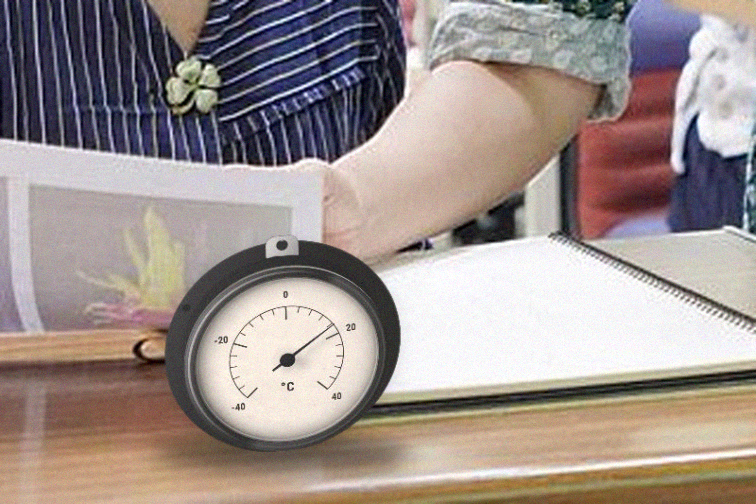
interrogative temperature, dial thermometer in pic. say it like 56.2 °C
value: 16 °C
